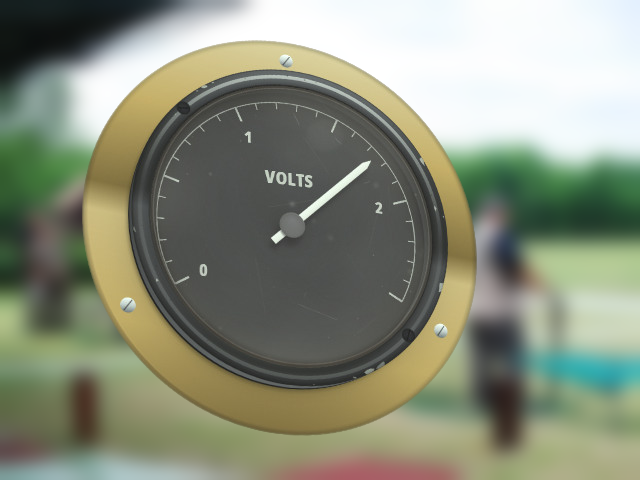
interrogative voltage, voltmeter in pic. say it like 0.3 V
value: 1.75 V
